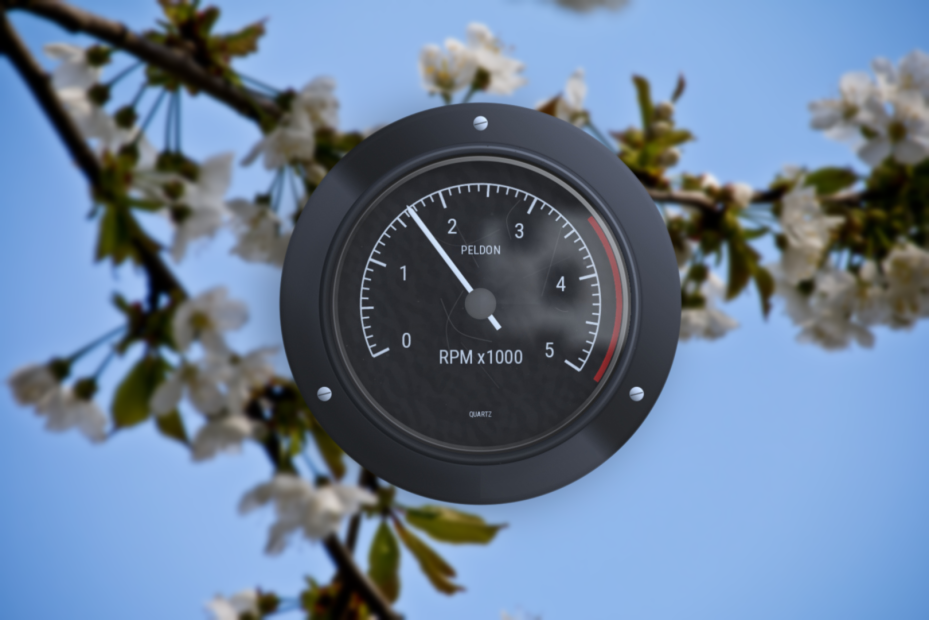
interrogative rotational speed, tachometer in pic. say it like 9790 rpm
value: 1650 rpm
